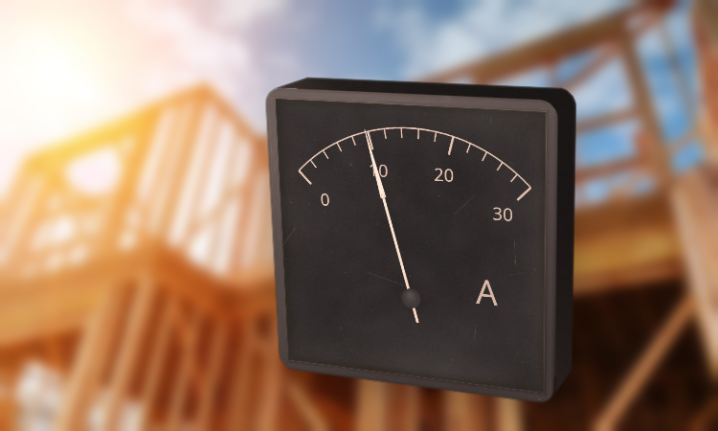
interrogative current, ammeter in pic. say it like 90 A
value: 10 A
